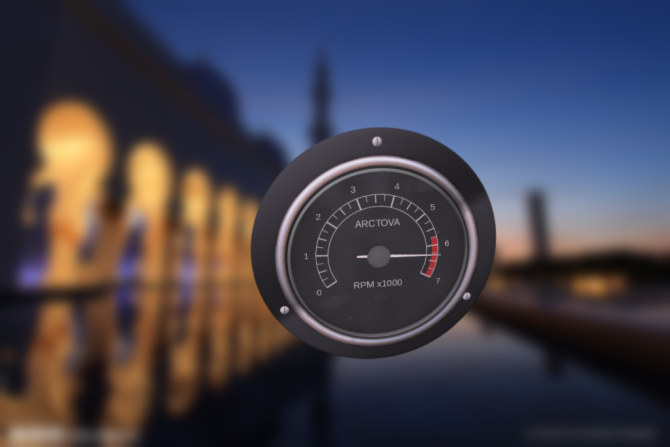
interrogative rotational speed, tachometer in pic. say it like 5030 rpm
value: 6250 rpm
